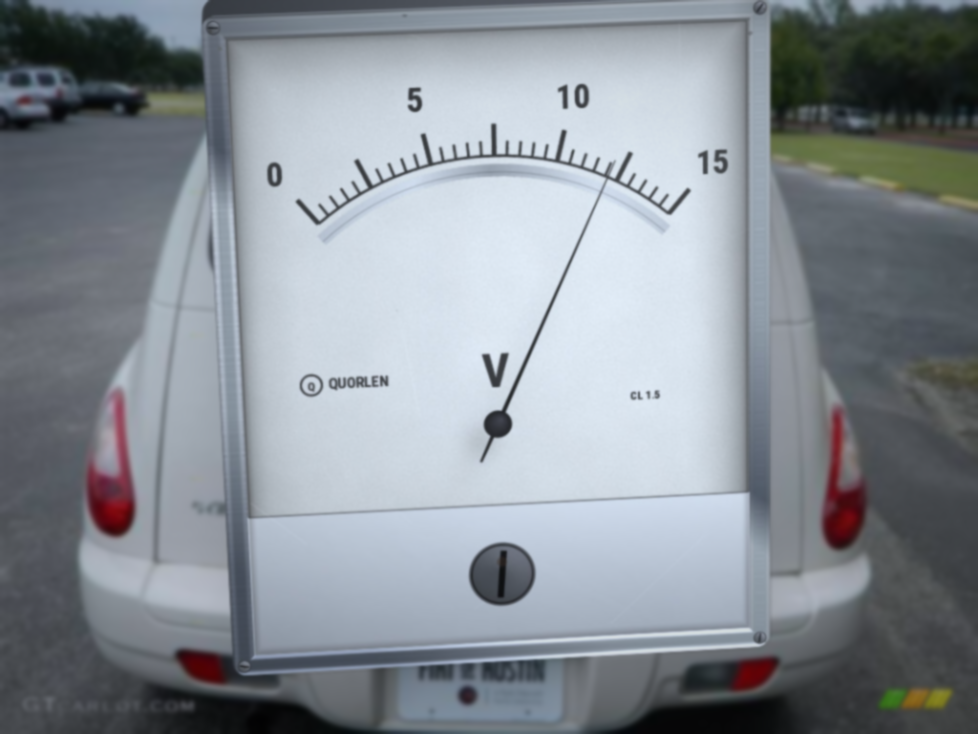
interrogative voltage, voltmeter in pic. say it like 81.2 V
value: 12 V
